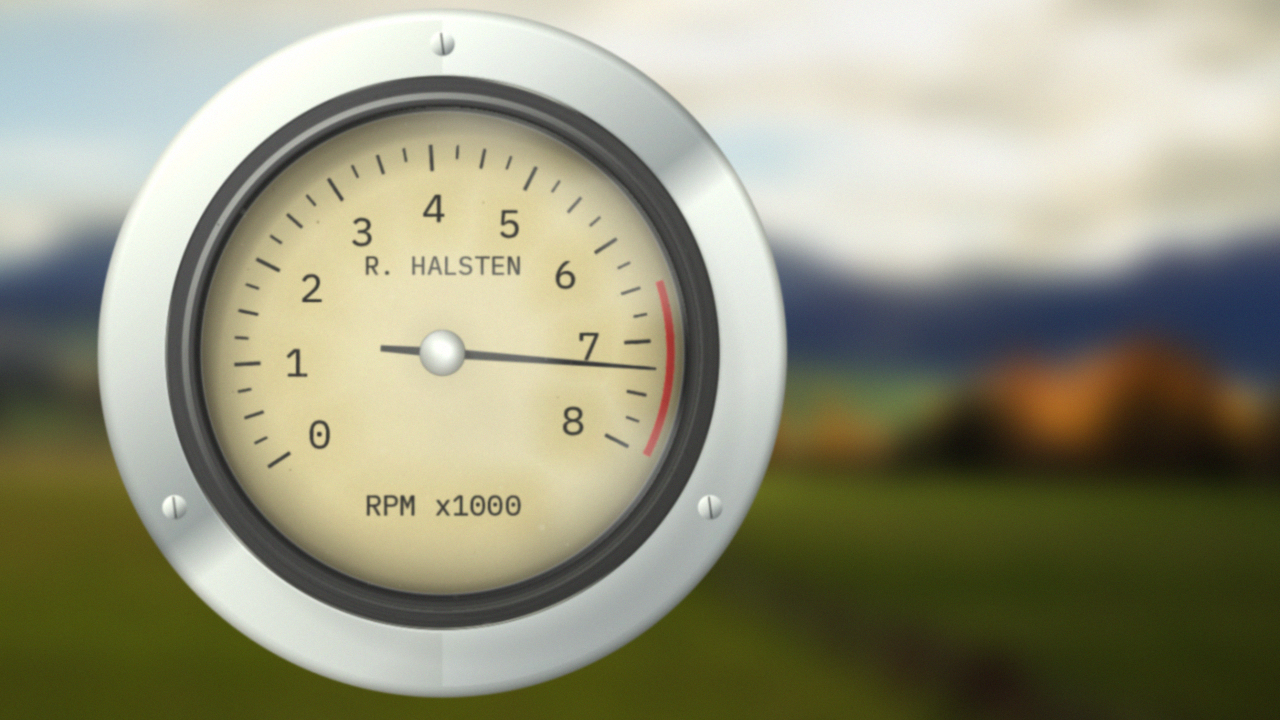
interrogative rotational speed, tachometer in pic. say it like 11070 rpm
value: 7250 rpm
